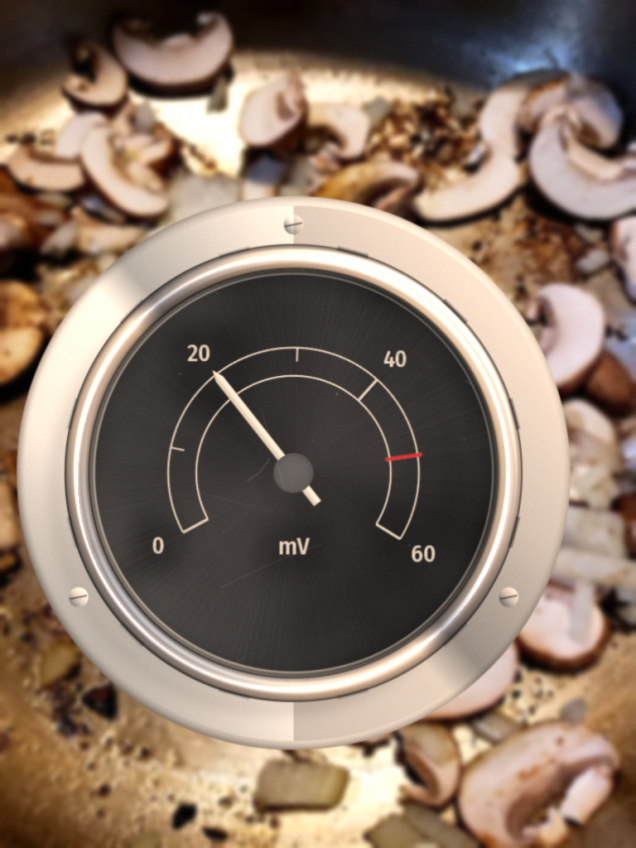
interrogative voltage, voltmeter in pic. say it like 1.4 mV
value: 20 mV
